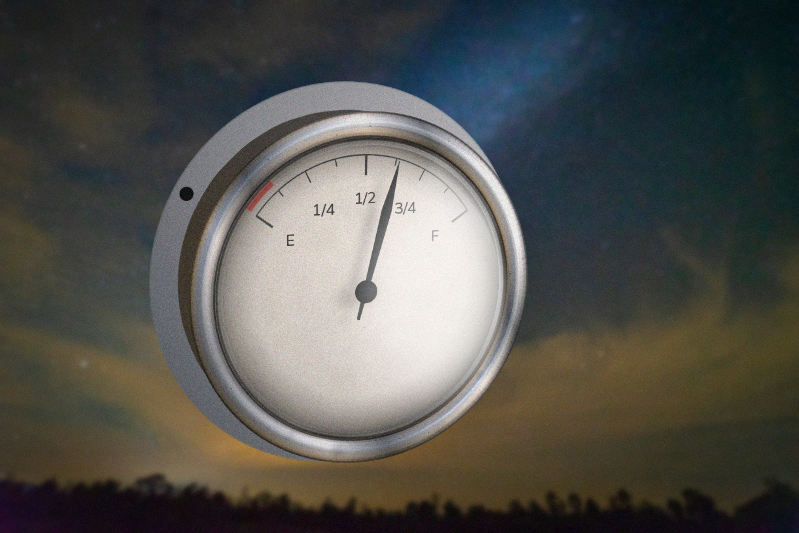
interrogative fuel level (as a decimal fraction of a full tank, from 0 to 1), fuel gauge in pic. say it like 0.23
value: 0.625
